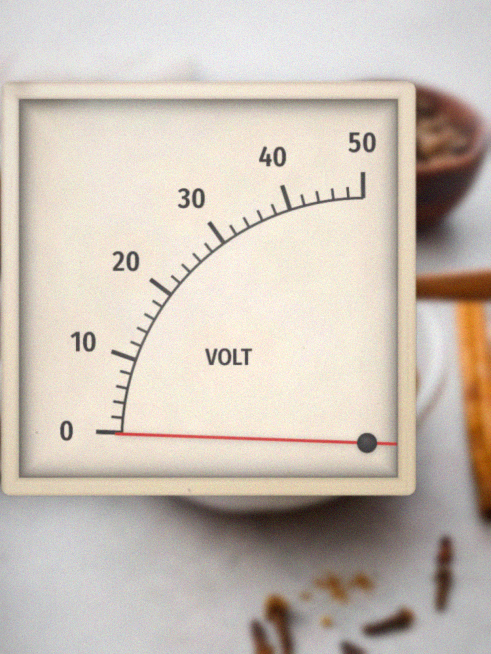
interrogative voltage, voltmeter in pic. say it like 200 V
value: 0 V
